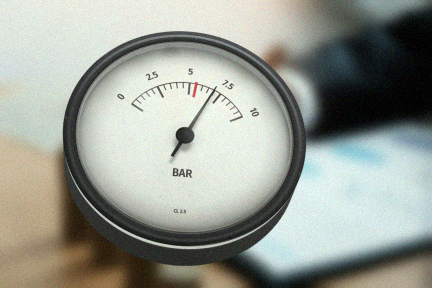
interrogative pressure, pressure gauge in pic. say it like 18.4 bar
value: 7 bar
